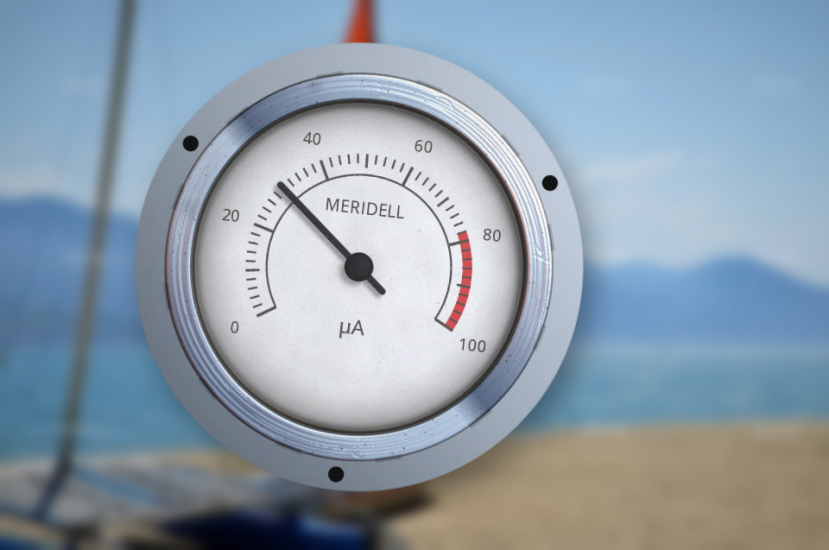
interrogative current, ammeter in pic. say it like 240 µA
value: 30 µA
